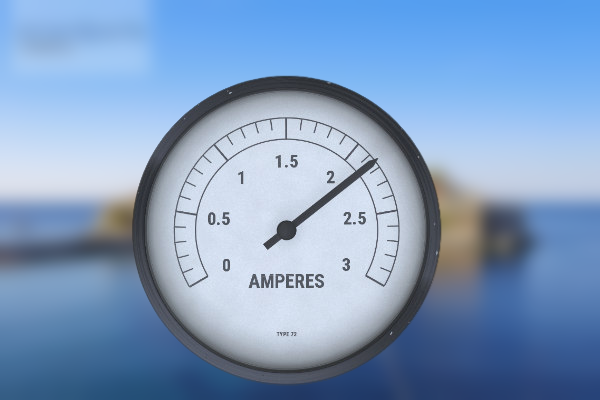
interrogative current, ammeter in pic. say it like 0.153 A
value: 2.15 A
